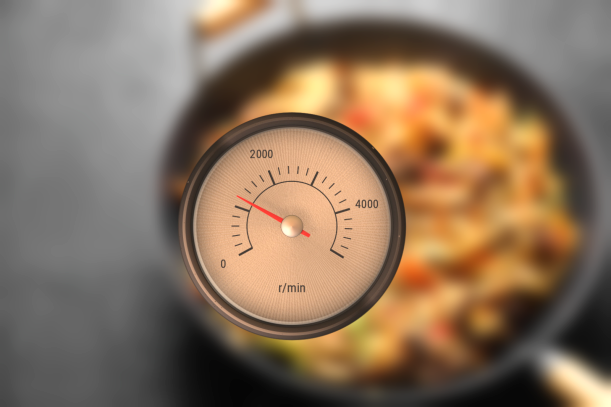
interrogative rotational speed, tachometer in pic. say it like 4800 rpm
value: 1200 rpm
